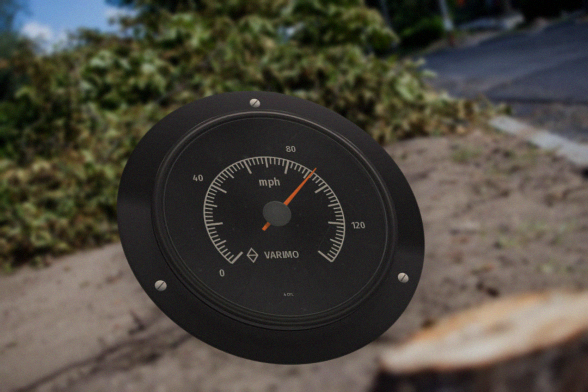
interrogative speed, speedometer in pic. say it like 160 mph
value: 92 mph
